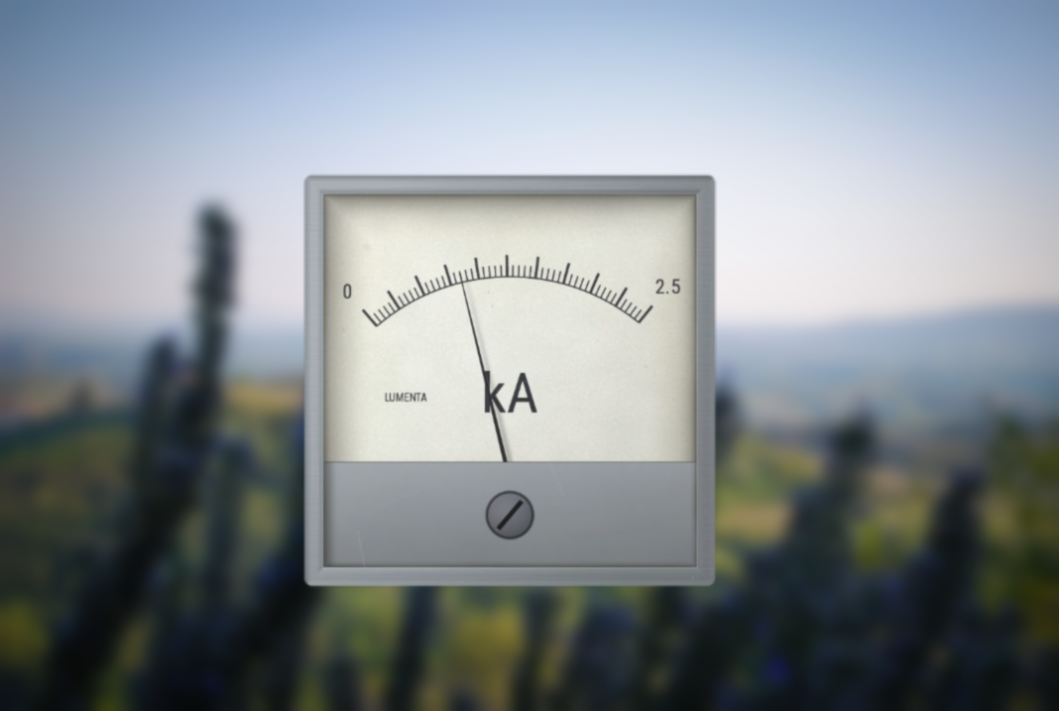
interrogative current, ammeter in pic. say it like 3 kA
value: 0.85 kA
